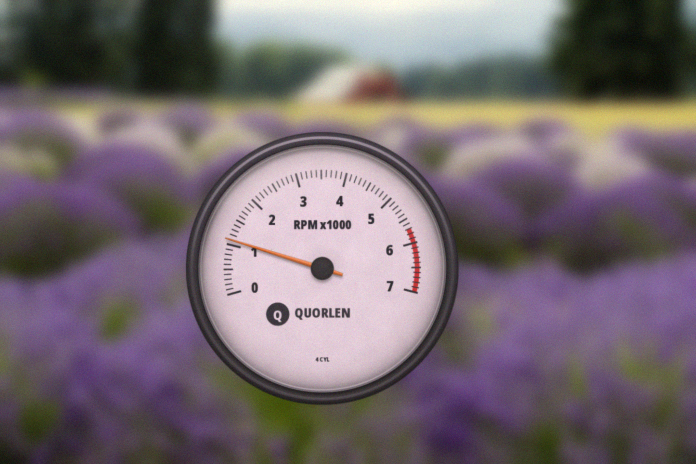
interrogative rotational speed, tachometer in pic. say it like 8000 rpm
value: 1100 rpm
